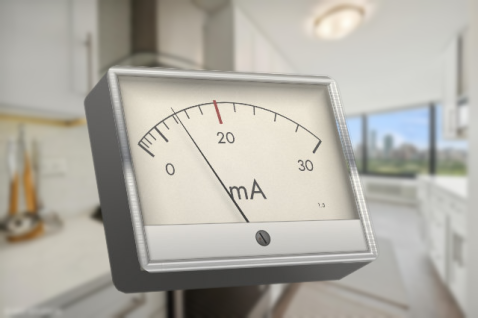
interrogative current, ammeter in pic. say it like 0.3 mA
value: 14 mA
